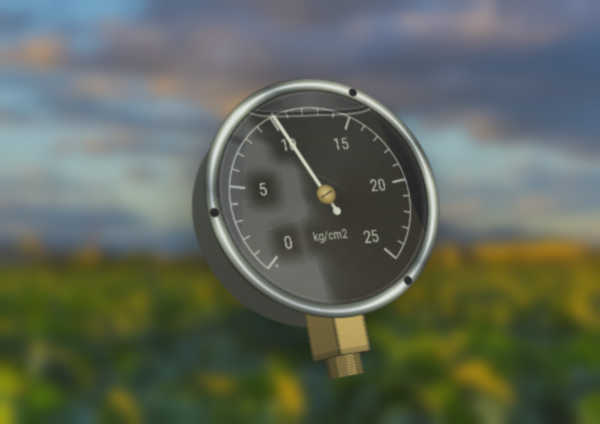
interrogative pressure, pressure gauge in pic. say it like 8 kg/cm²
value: 10 kg/cm²
